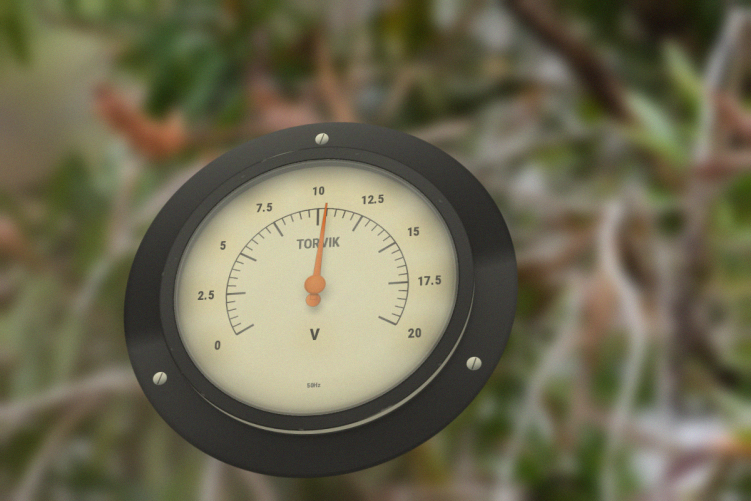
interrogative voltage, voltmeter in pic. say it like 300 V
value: 10.5 V
